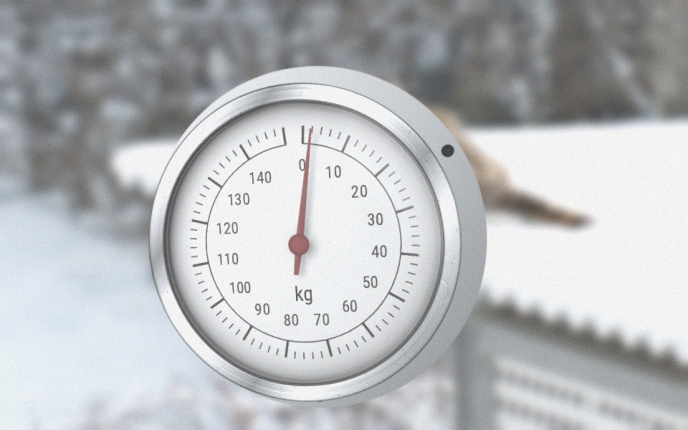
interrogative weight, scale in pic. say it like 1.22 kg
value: 2 kg
